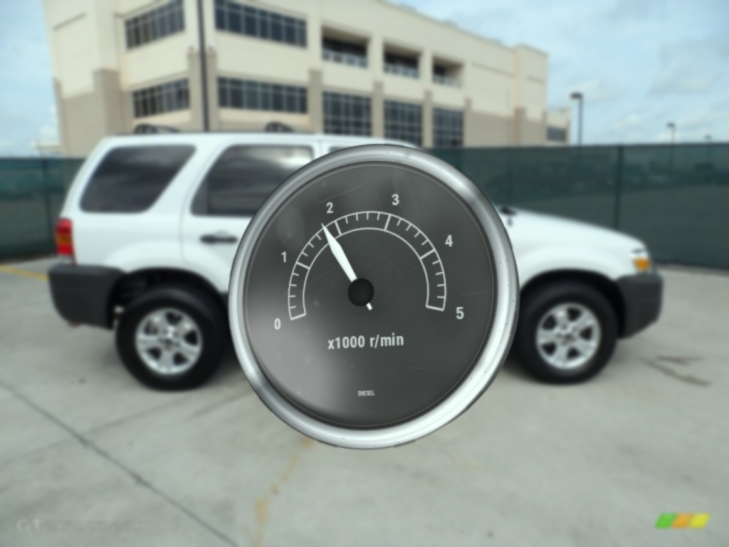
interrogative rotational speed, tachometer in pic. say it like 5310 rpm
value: 1800 rpm
